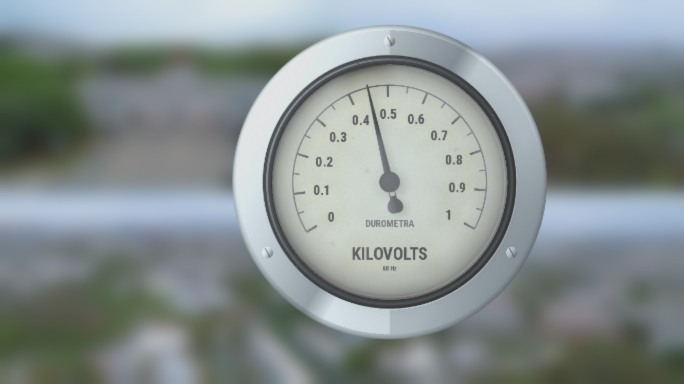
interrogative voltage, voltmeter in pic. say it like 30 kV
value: 0.45 kV
